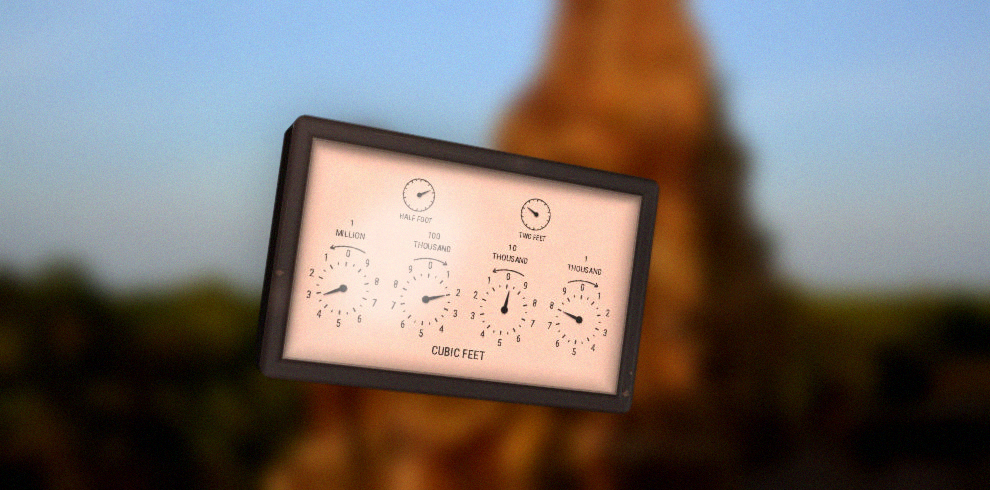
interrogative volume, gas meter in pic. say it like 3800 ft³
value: 319800 ft³
